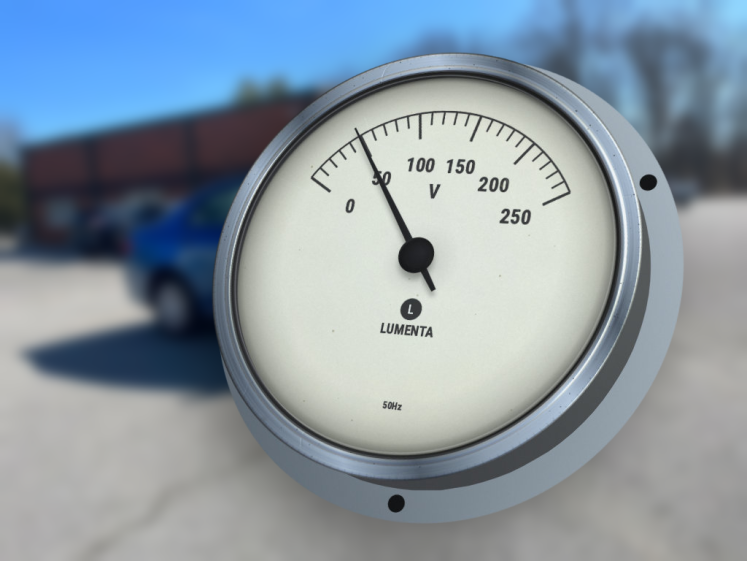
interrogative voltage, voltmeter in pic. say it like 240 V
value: 50 V
